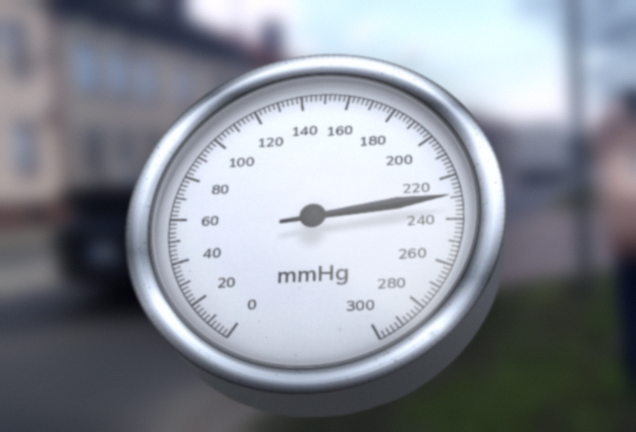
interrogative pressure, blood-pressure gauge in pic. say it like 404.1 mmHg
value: 230 mmHg
